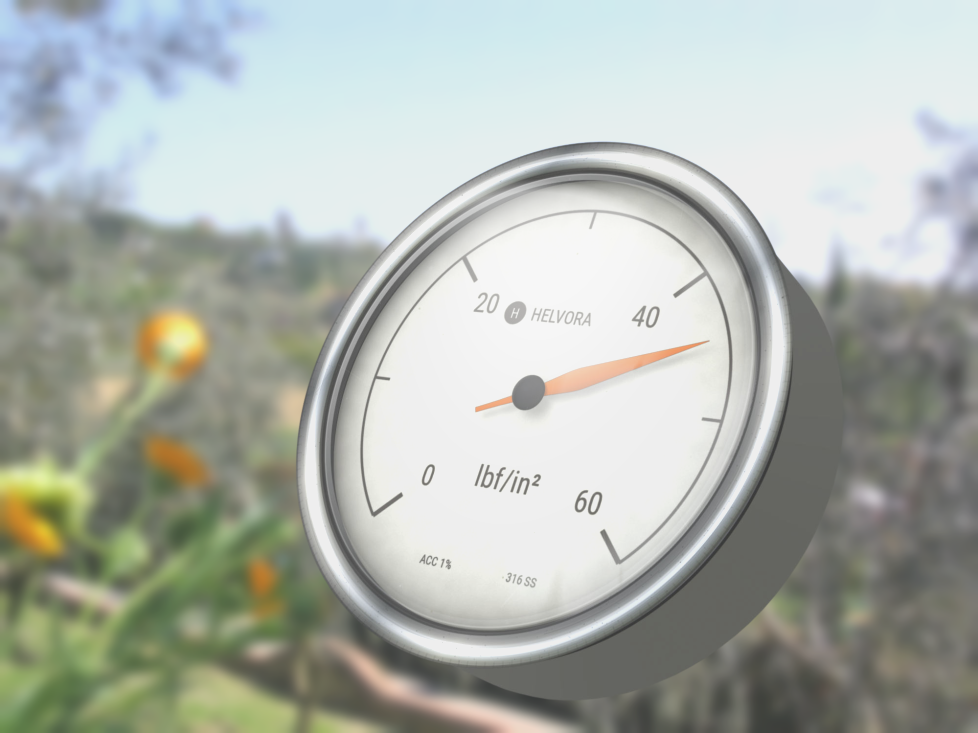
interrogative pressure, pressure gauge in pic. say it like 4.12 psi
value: 45 psi
